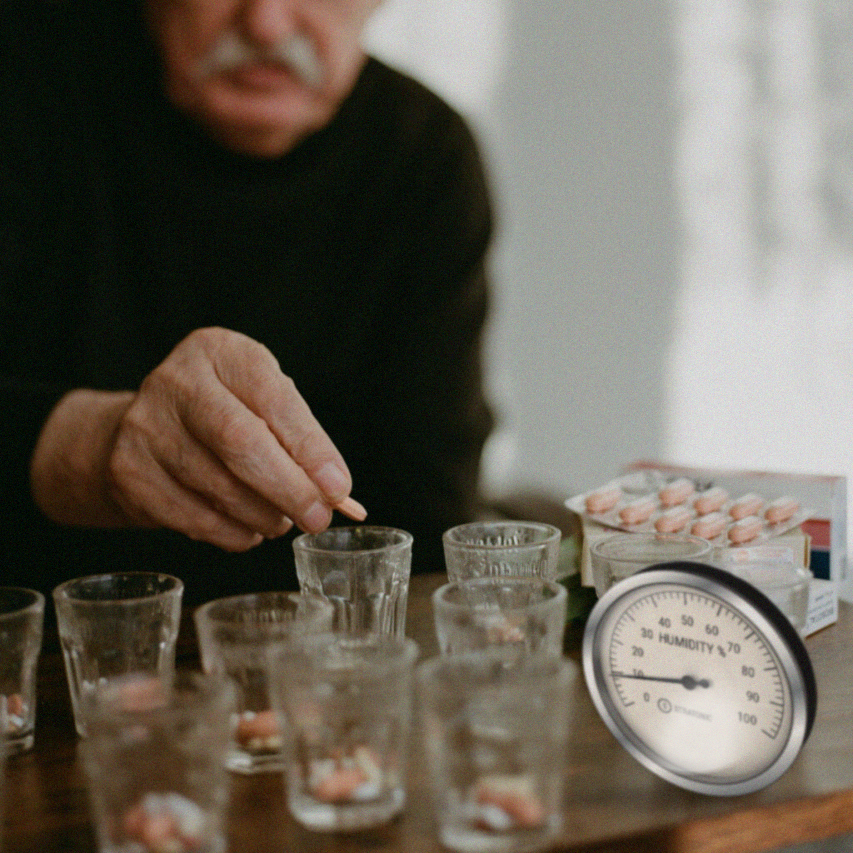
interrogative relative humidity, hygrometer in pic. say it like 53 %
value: 10 %
